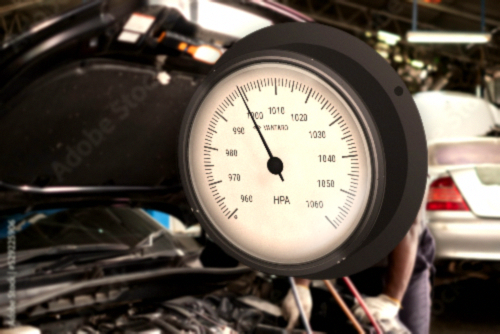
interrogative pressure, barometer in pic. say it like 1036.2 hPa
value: 1000 hPa
